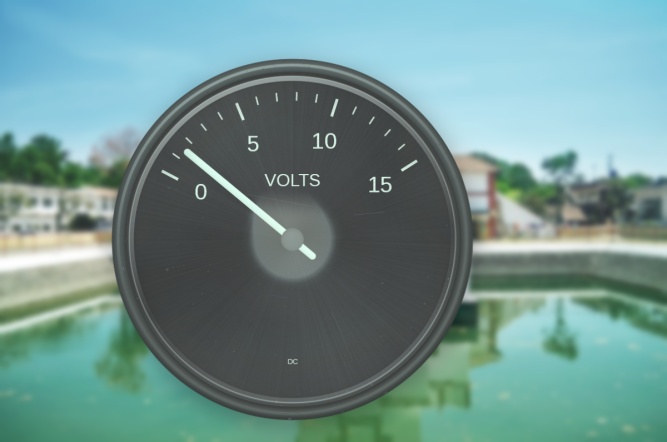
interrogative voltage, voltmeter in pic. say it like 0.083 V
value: 1.5 V
